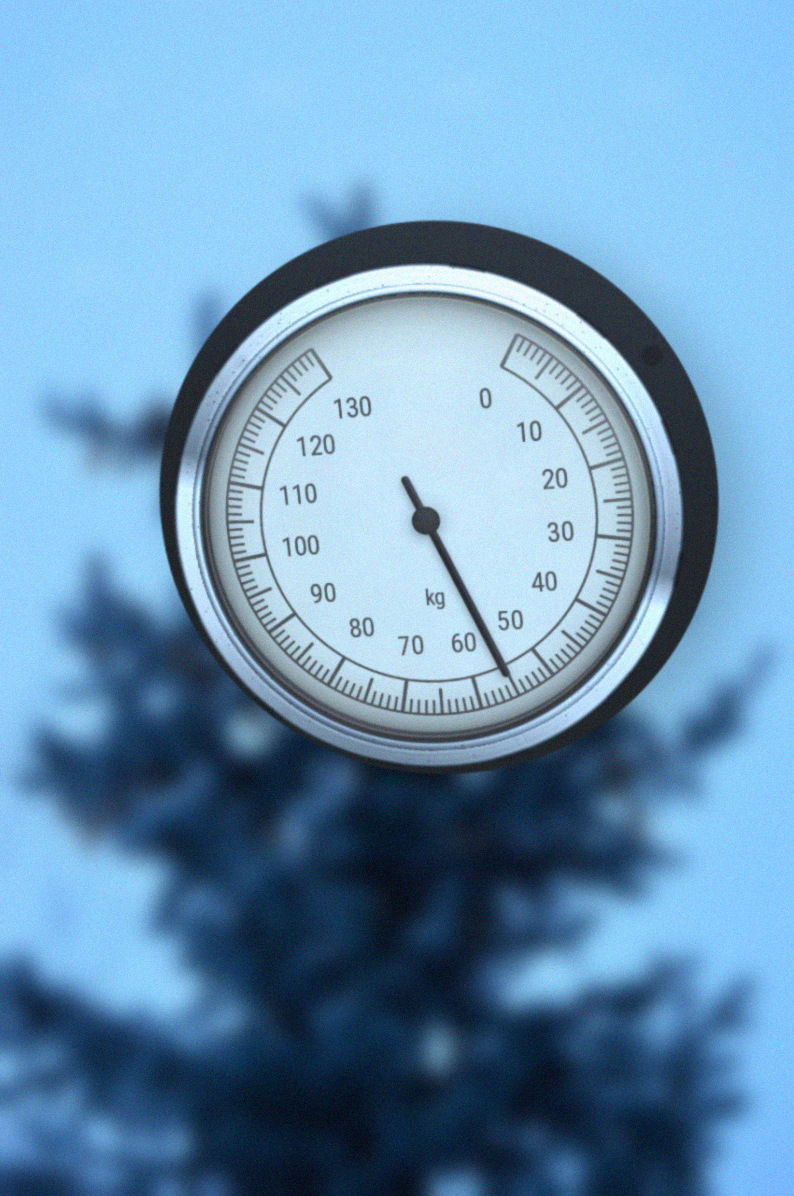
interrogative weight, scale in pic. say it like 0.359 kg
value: 55 kg
